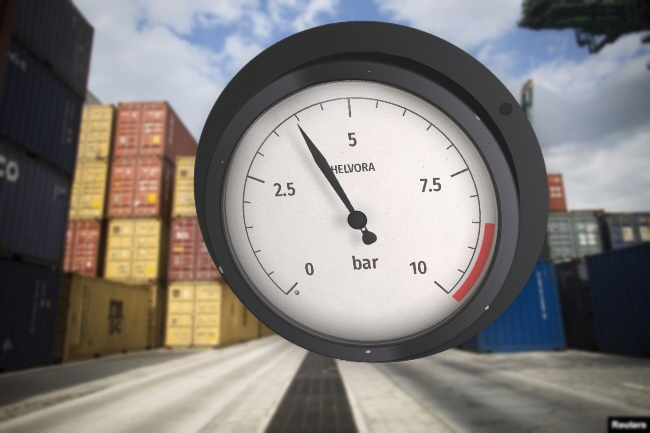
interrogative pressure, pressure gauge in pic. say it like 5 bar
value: 4 bar
